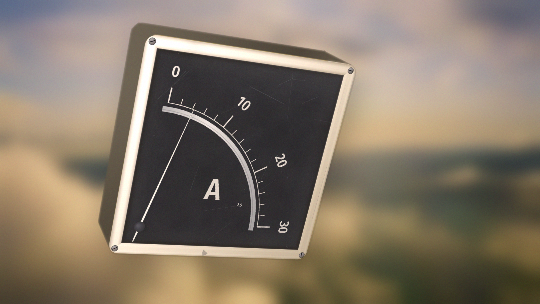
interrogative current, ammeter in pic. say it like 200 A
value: 4 A
